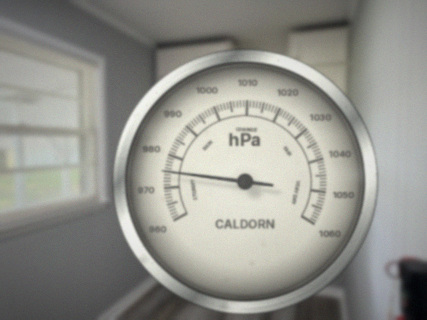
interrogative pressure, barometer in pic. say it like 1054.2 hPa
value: 975 hPa
